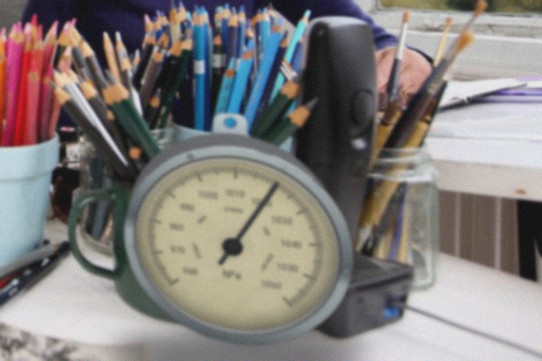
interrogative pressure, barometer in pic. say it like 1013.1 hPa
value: 1020 hPa
